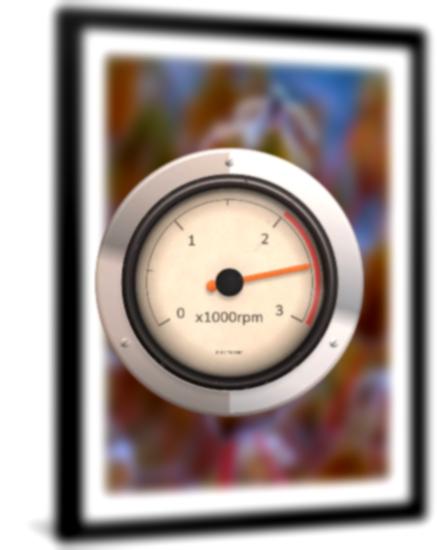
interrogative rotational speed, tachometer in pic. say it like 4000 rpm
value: 2500 rpm
